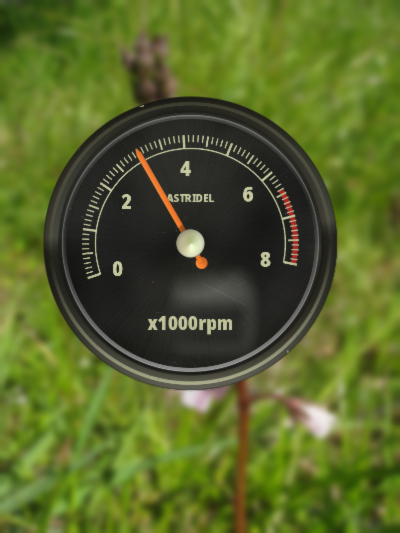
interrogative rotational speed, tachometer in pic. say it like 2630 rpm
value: 3000 rpm
